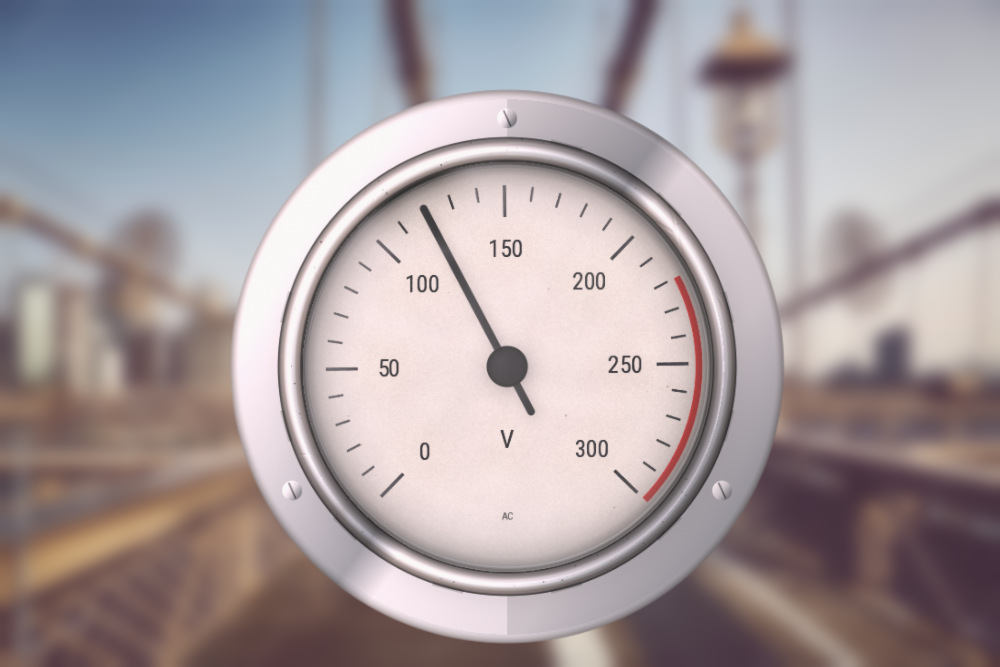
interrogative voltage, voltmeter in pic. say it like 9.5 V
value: 120 V
